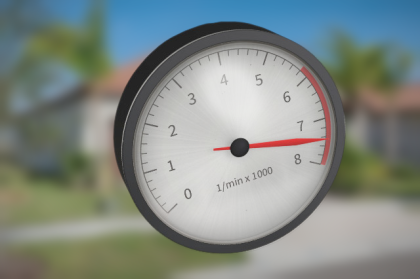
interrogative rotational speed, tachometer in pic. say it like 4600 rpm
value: 7400 rpm
